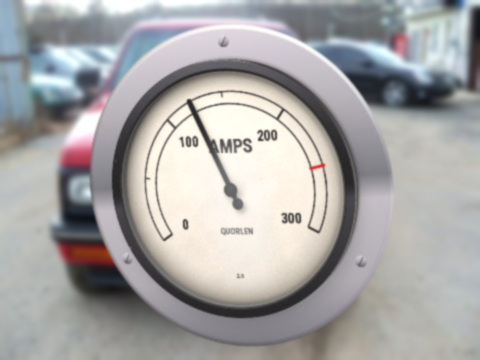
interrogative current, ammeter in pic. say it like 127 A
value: 125 A
